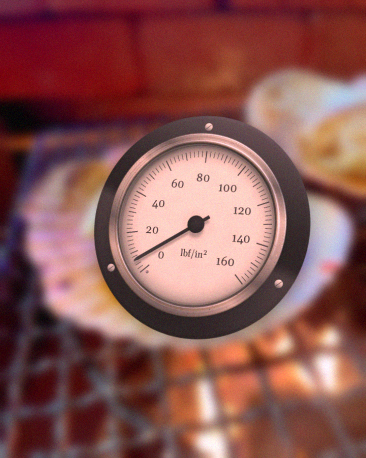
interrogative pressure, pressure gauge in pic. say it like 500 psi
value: 6 psi
